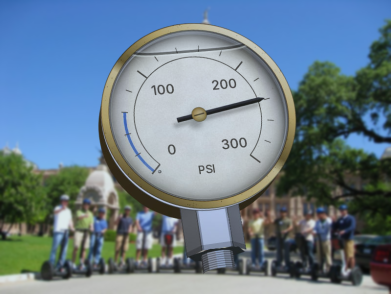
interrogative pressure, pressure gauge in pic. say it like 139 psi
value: 240 psi
